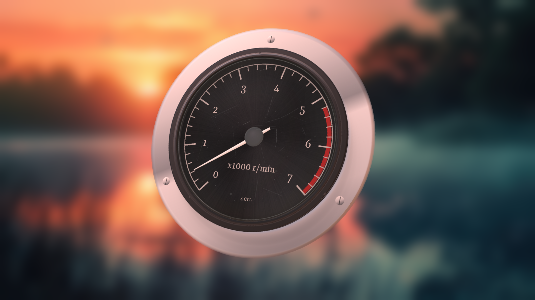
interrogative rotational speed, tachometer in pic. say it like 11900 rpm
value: 400 rpm
